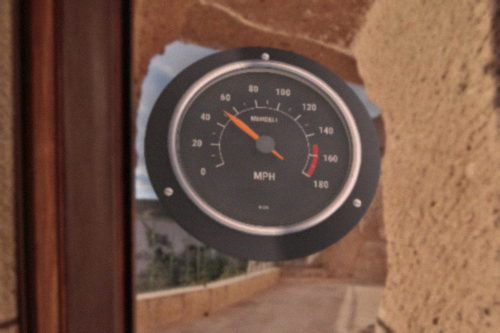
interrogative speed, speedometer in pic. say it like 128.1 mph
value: 50 mph
